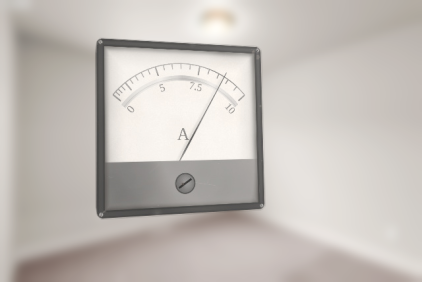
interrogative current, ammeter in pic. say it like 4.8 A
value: 8.75 A
